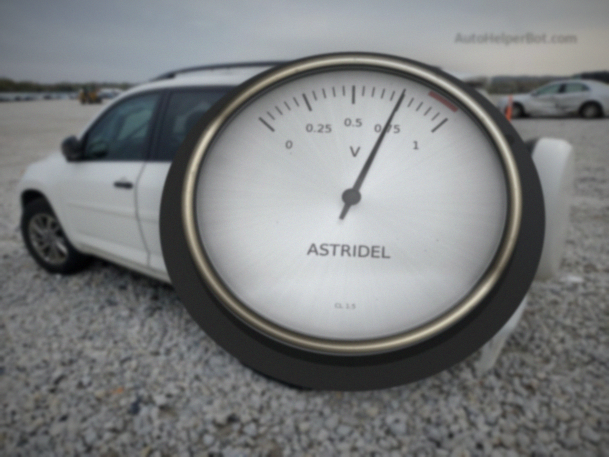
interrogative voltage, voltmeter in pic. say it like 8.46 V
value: 0.75 V
